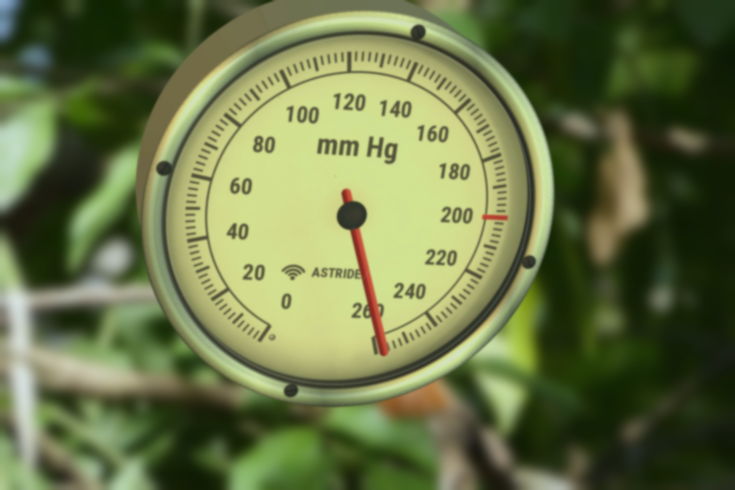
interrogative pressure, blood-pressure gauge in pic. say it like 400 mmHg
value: 258 mmHg
